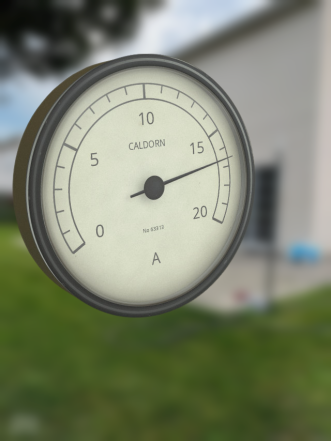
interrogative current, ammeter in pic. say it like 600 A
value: 16.5 A
